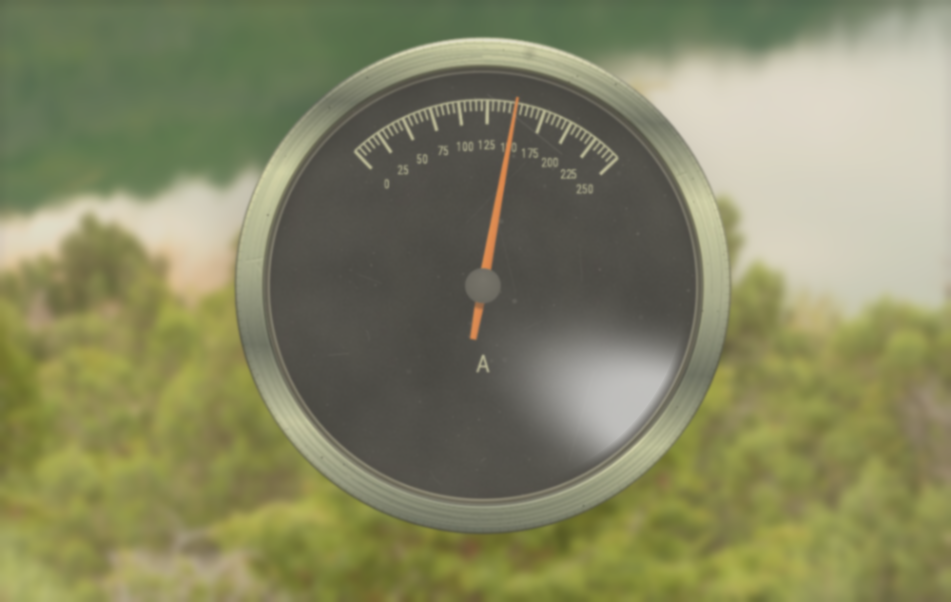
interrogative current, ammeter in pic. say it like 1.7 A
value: 150 A
